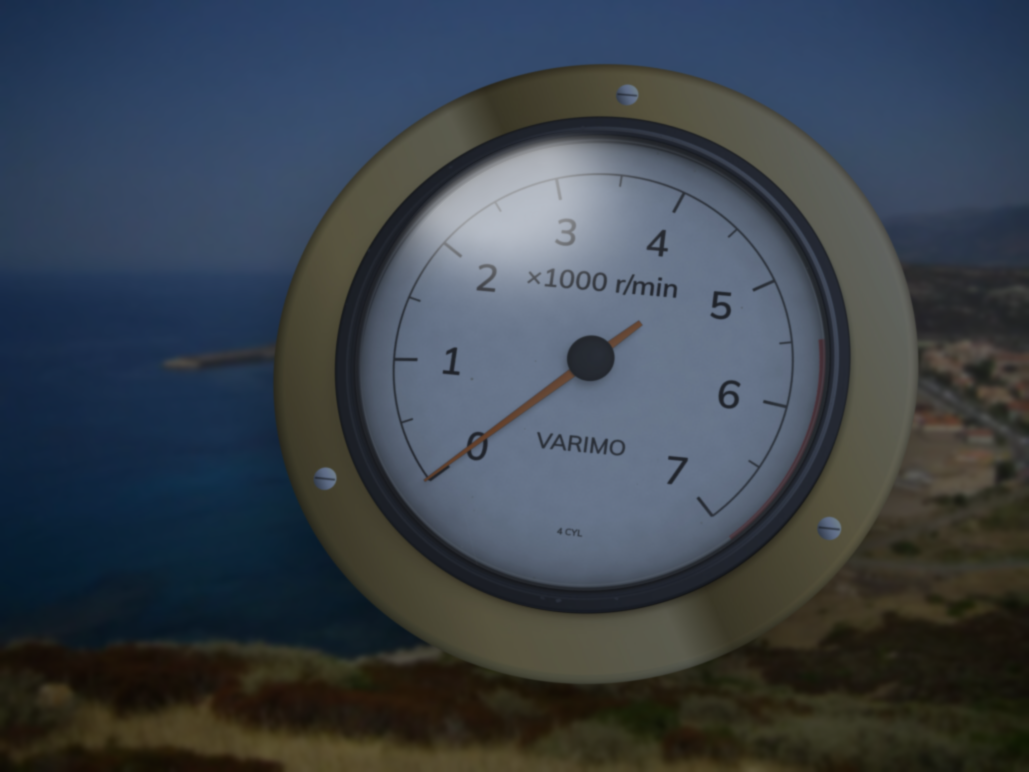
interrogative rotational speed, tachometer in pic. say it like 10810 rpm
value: 0 rpm
